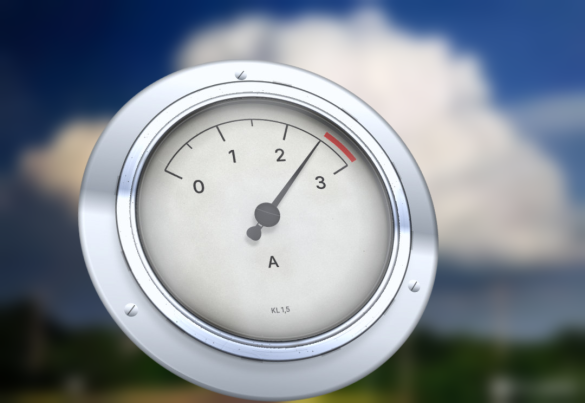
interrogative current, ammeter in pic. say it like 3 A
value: 2.5 A
